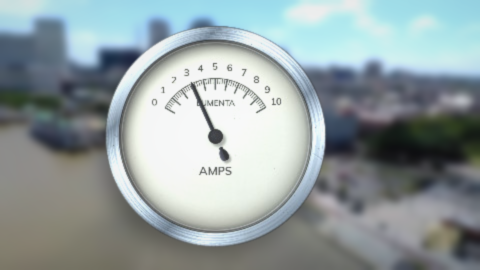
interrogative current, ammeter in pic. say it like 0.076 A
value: 3 A
